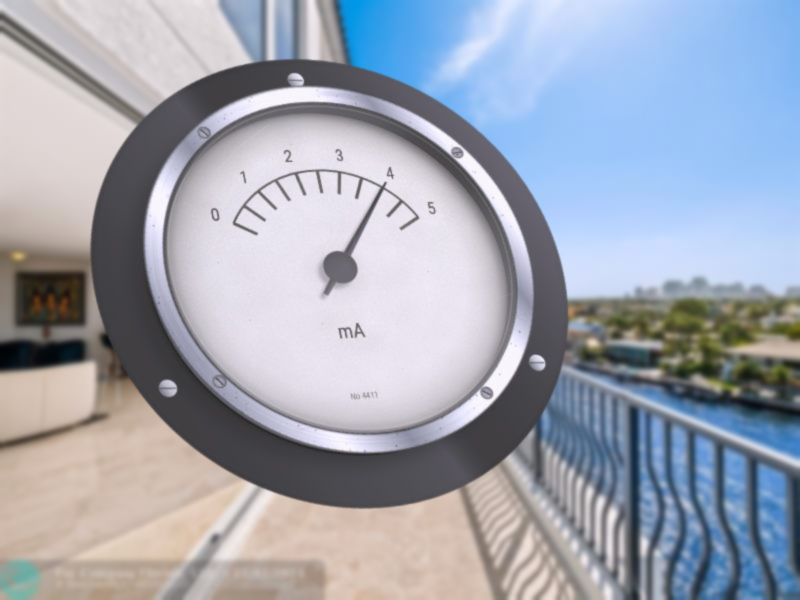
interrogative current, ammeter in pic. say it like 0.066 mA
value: 4 mA
